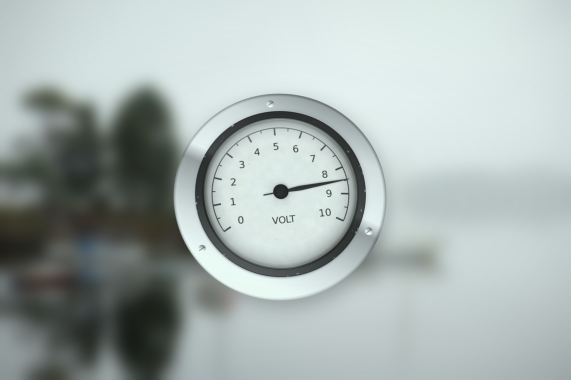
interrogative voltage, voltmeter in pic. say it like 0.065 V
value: 8.5 V
